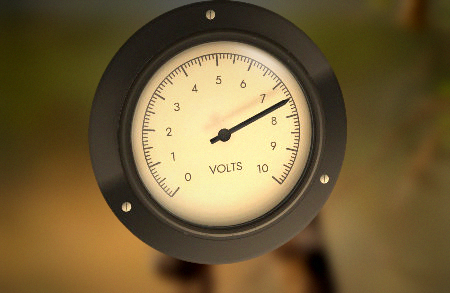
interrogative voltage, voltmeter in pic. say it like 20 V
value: 7.5 V
